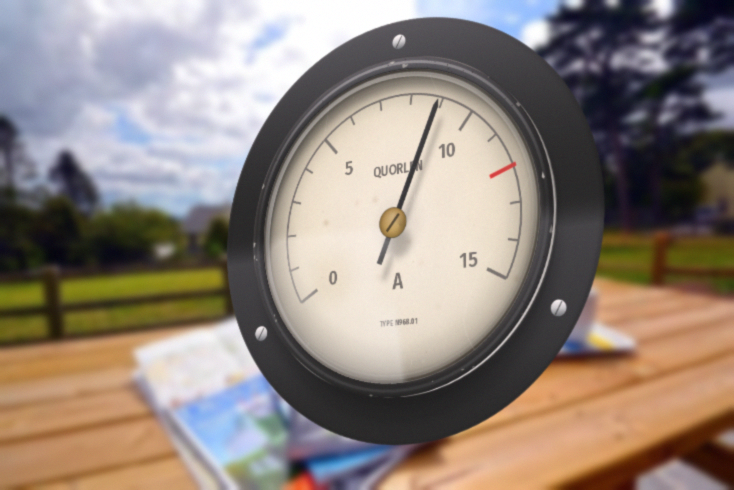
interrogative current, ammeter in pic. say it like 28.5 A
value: 9 A
